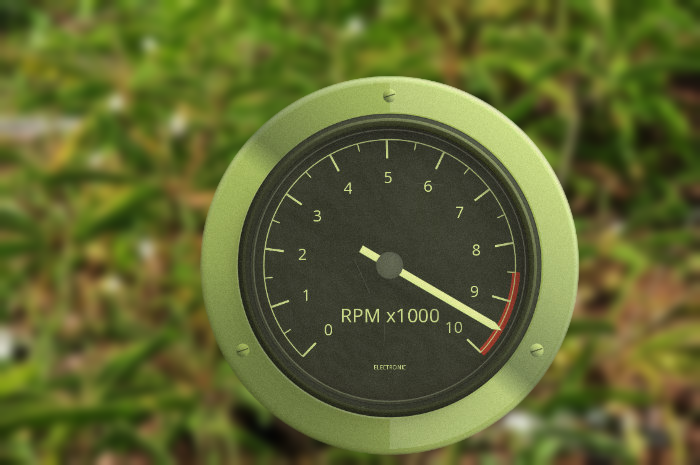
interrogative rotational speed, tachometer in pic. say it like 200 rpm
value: 9500 rpm
